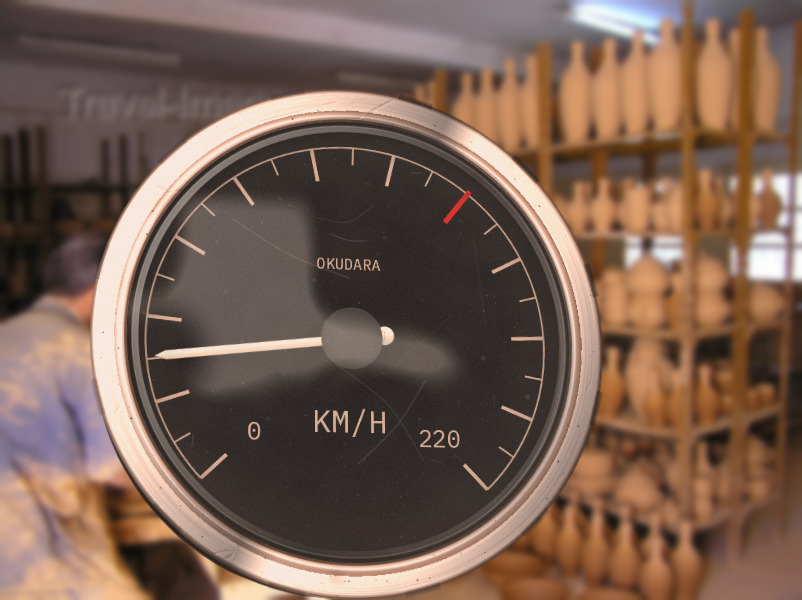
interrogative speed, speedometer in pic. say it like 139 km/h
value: 30 km/h
